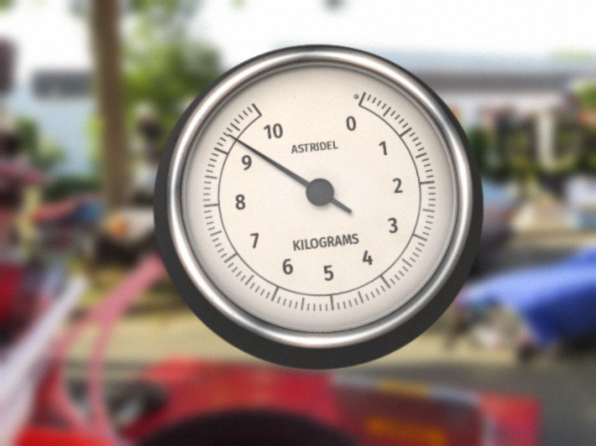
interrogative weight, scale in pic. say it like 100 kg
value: 9.3 kg
